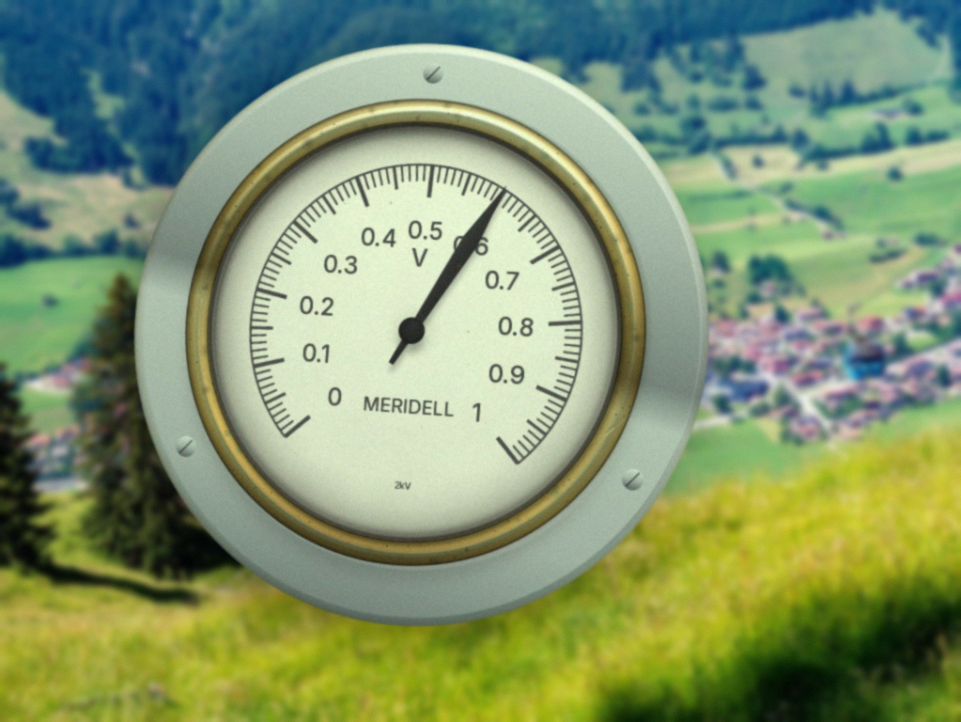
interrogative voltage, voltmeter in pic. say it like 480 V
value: 0.6 V
